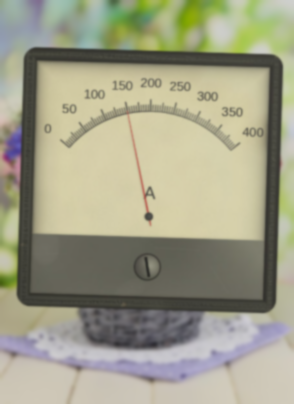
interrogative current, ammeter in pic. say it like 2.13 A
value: 150 A
